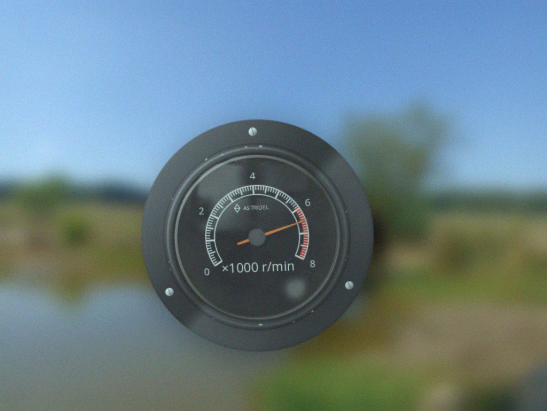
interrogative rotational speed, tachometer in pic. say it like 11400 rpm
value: 6500 rpm
